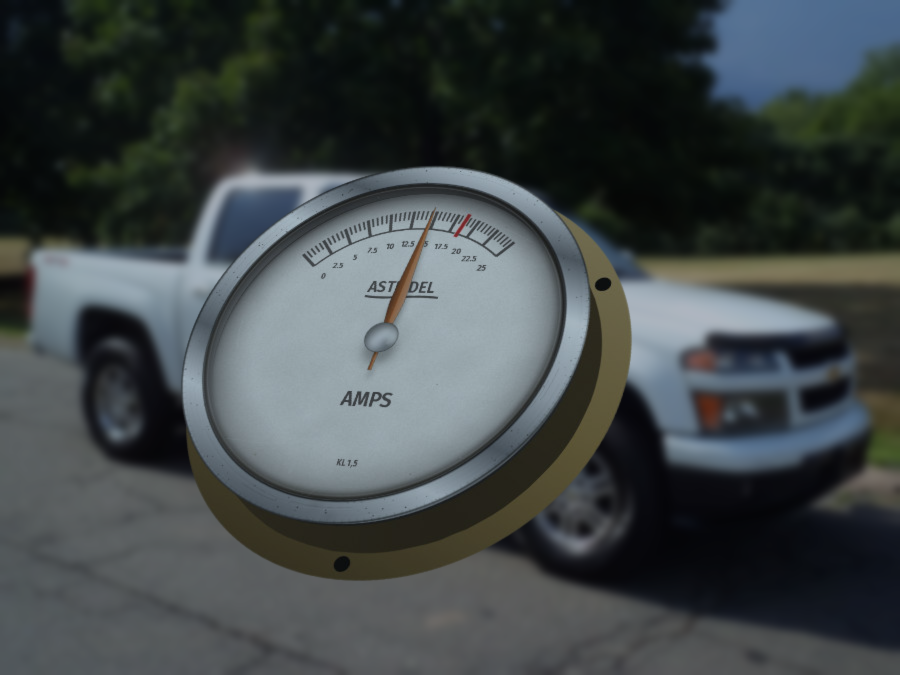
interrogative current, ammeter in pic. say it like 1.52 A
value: 15 A
